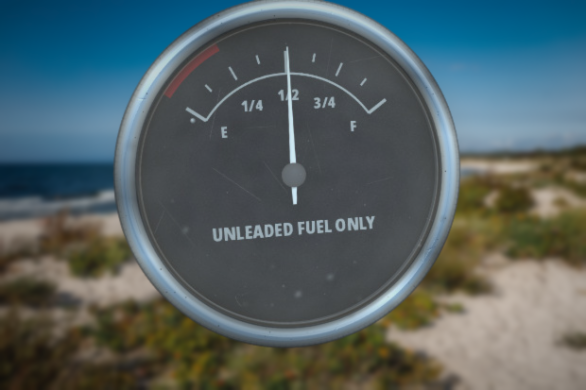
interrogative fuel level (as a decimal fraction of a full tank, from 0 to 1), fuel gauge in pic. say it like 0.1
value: 0.5
